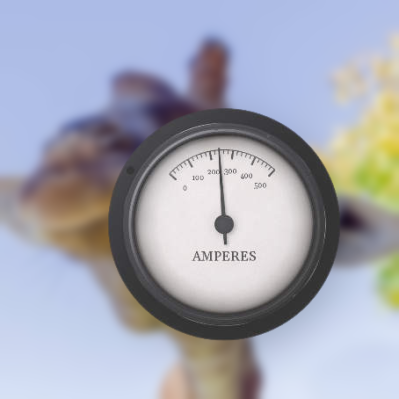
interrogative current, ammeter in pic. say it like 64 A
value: 240 A
